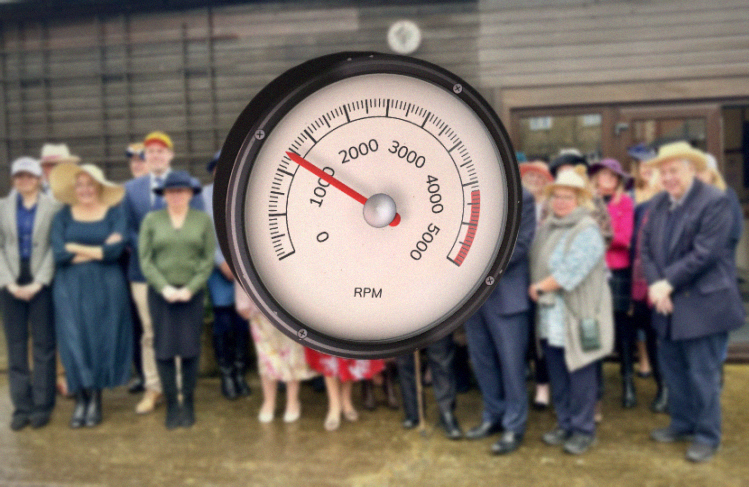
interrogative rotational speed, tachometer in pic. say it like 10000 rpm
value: 1200 rpm
